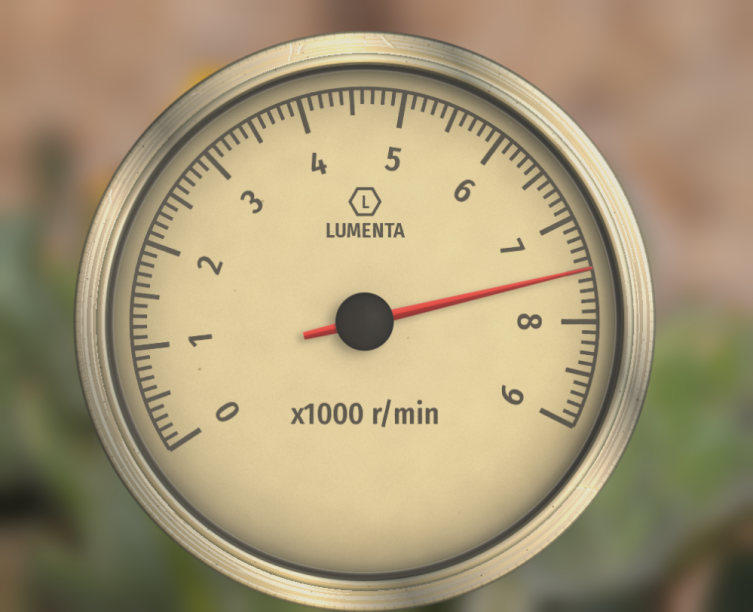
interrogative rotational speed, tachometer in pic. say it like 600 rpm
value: 7500 rpm
